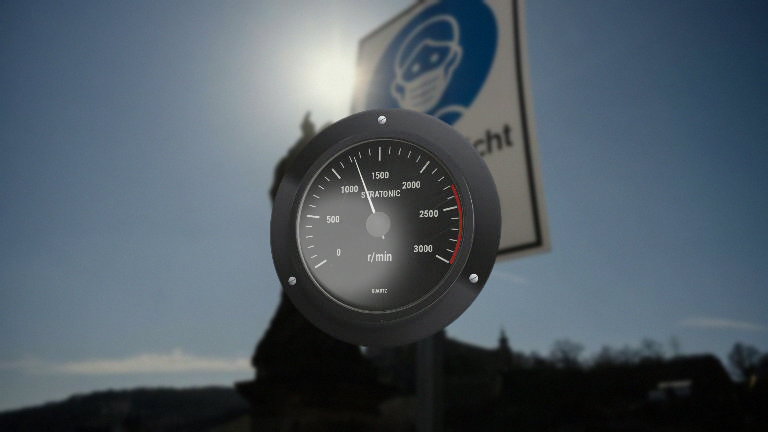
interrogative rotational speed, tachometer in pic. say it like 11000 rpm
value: 1250 rpm
